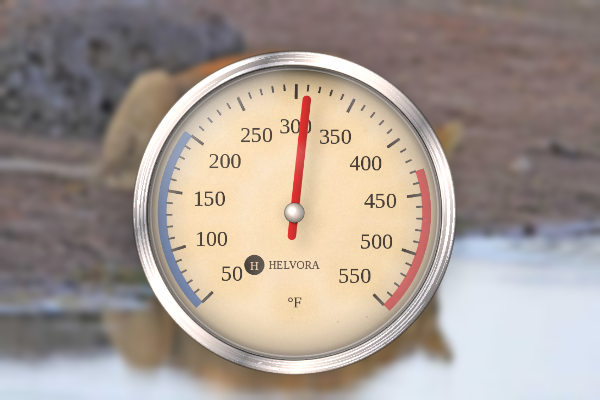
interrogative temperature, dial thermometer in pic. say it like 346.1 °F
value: 310 °F
